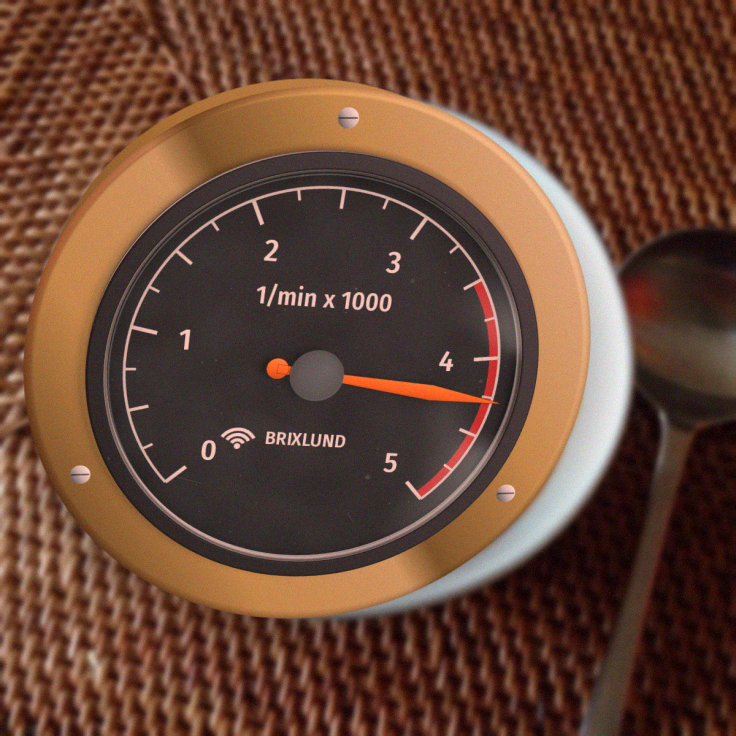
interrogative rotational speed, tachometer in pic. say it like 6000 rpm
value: 4250 rpm
